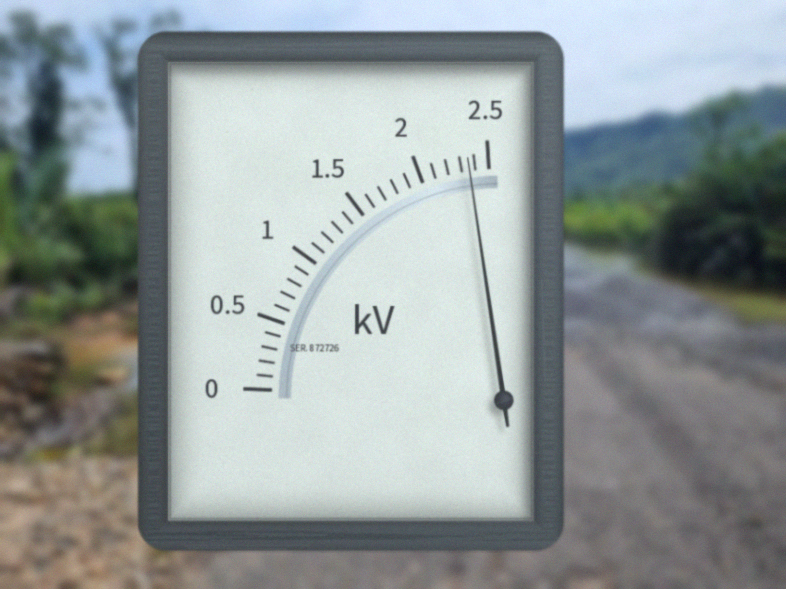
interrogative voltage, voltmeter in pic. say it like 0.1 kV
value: 2.35 kV
